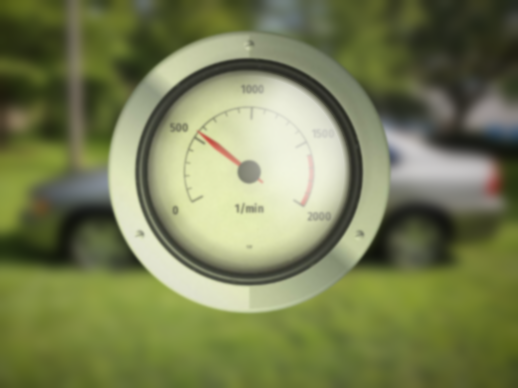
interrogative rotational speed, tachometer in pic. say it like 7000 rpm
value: 550 rpm
